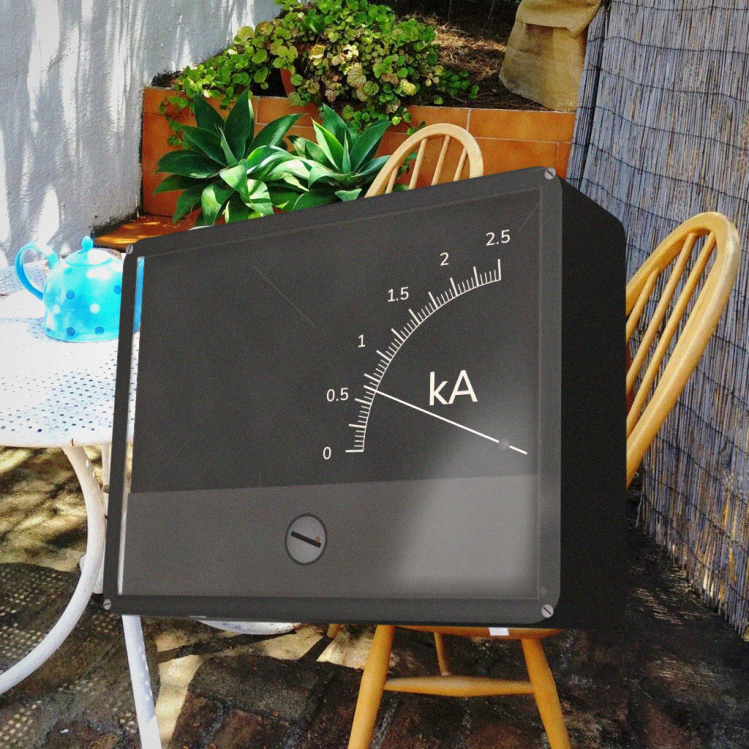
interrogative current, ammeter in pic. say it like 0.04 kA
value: 0.65 kA
